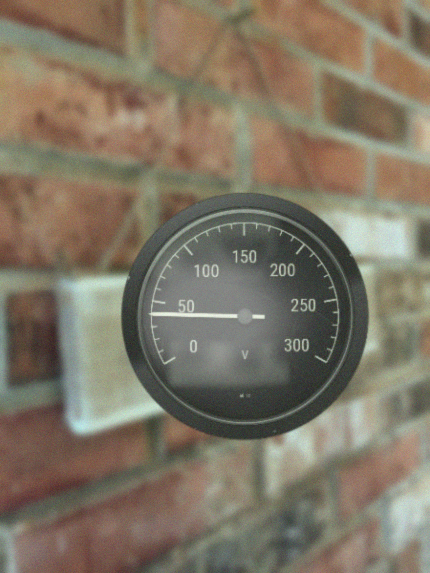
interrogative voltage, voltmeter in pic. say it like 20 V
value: 40 V
